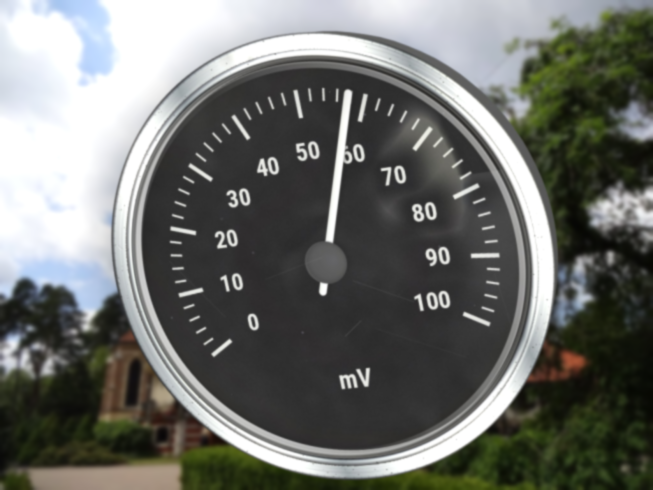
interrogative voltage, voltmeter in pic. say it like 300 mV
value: 58 mV
